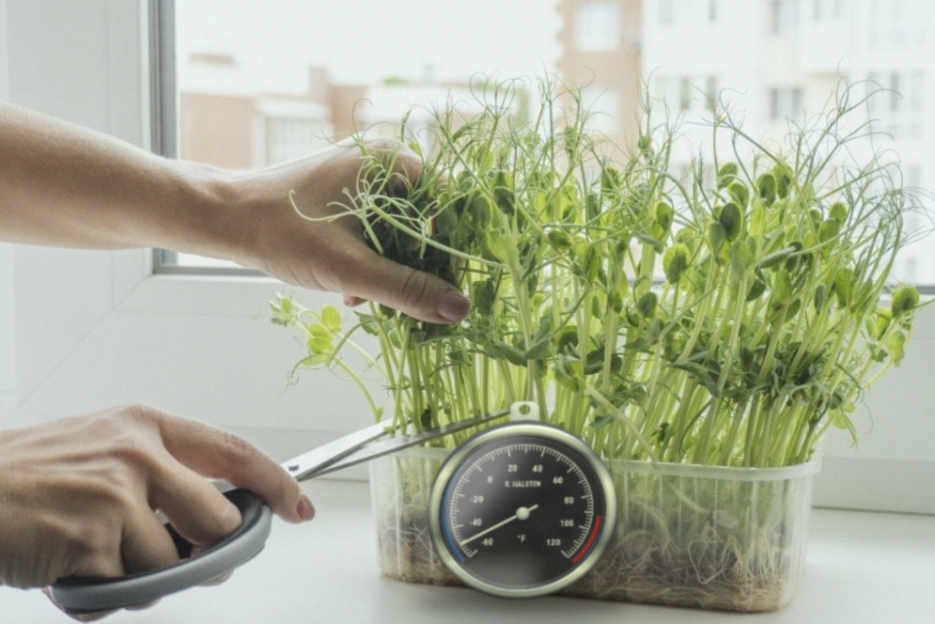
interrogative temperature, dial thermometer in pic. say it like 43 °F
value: -50 °F
